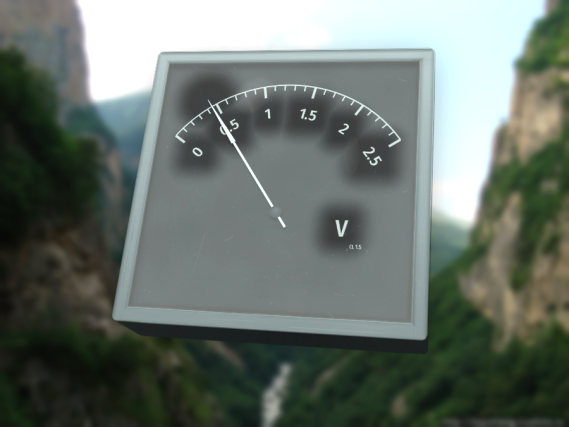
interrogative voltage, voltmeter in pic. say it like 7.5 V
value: 0.45 V
